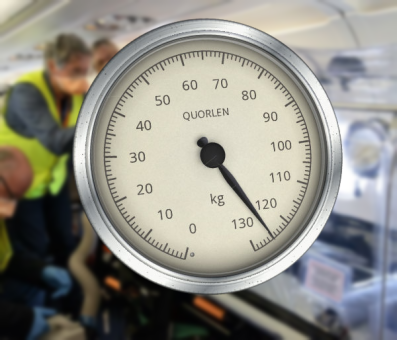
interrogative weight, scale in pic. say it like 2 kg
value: 125 kg
